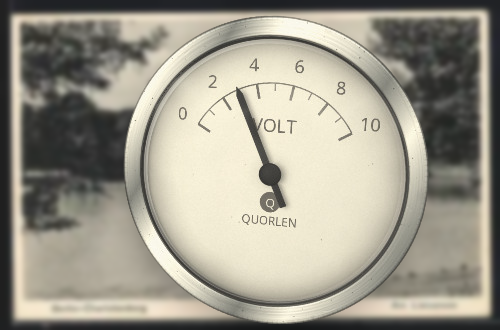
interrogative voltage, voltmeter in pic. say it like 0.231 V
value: 3 V
